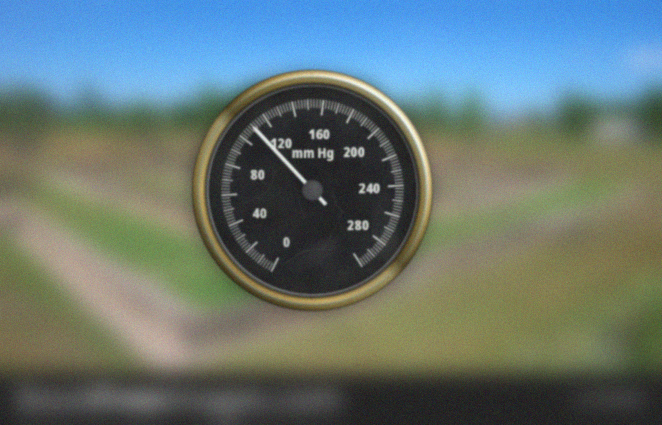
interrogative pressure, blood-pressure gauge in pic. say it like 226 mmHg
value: 110 mmHg
